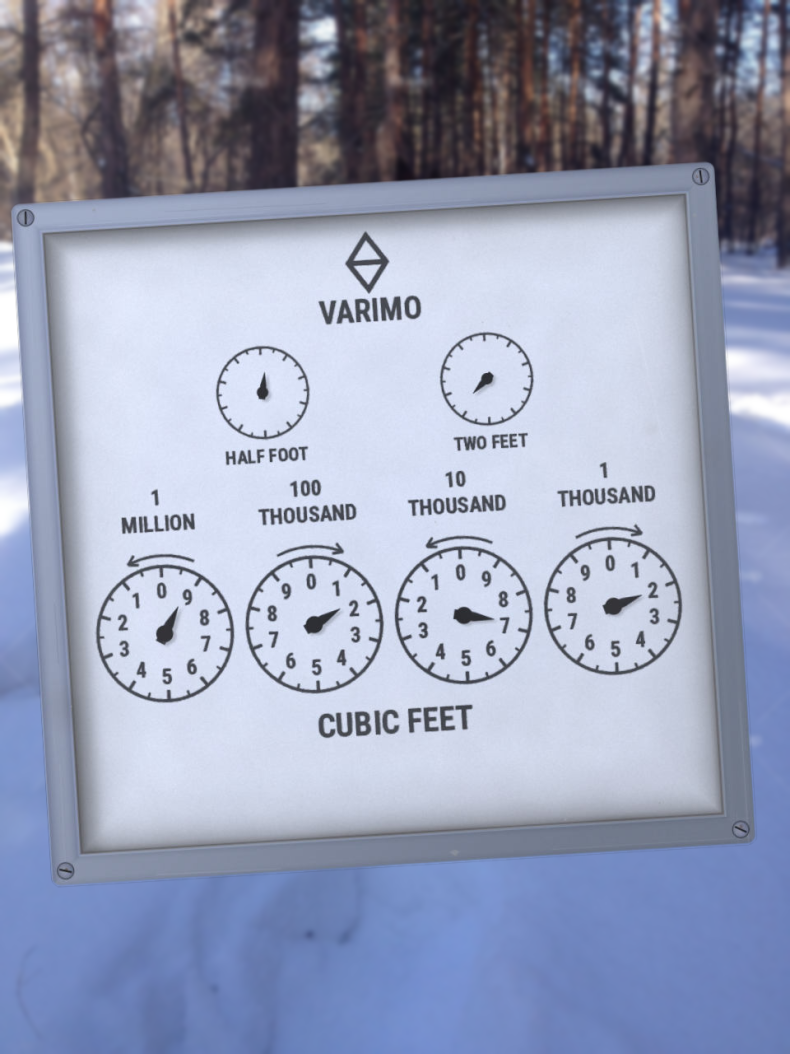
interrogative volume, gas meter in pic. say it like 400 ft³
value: 917200 ft³
